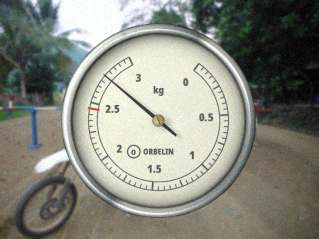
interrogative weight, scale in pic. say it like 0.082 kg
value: 2.75 kg
